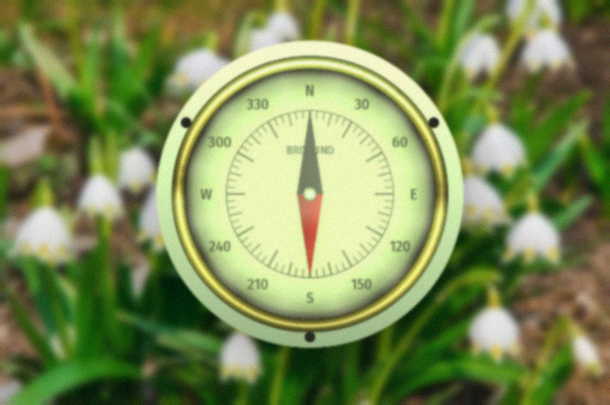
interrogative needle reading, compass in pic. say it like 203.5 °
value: 180 °
